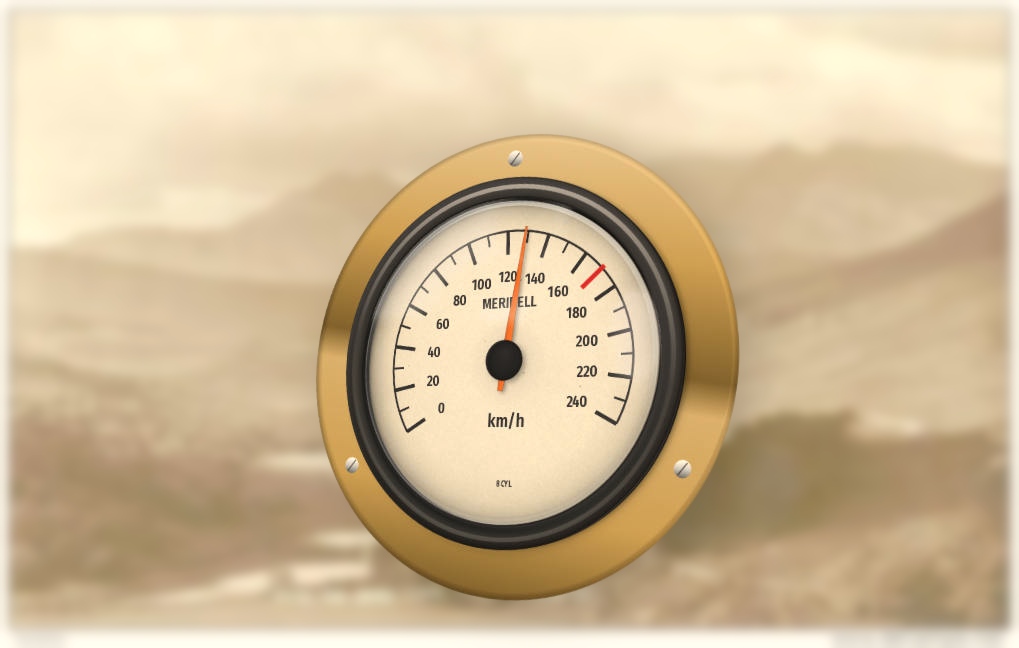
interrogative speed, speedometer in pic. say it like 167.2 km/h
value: 130 km/h
